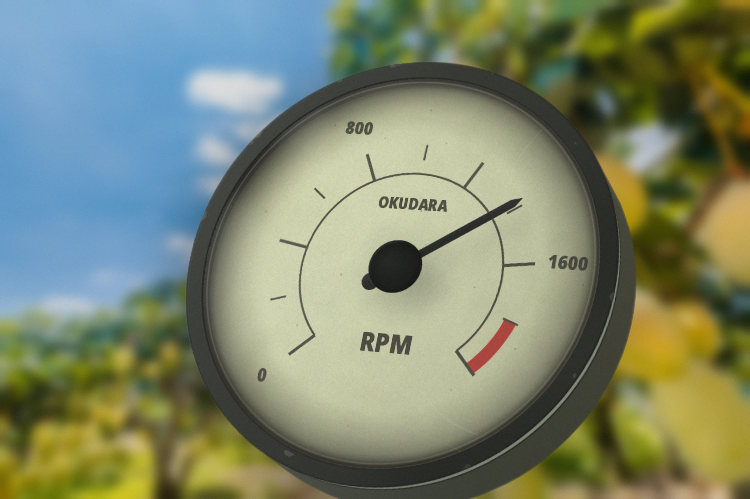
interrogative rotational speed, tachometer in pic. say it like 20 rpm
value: 1400 rpm
